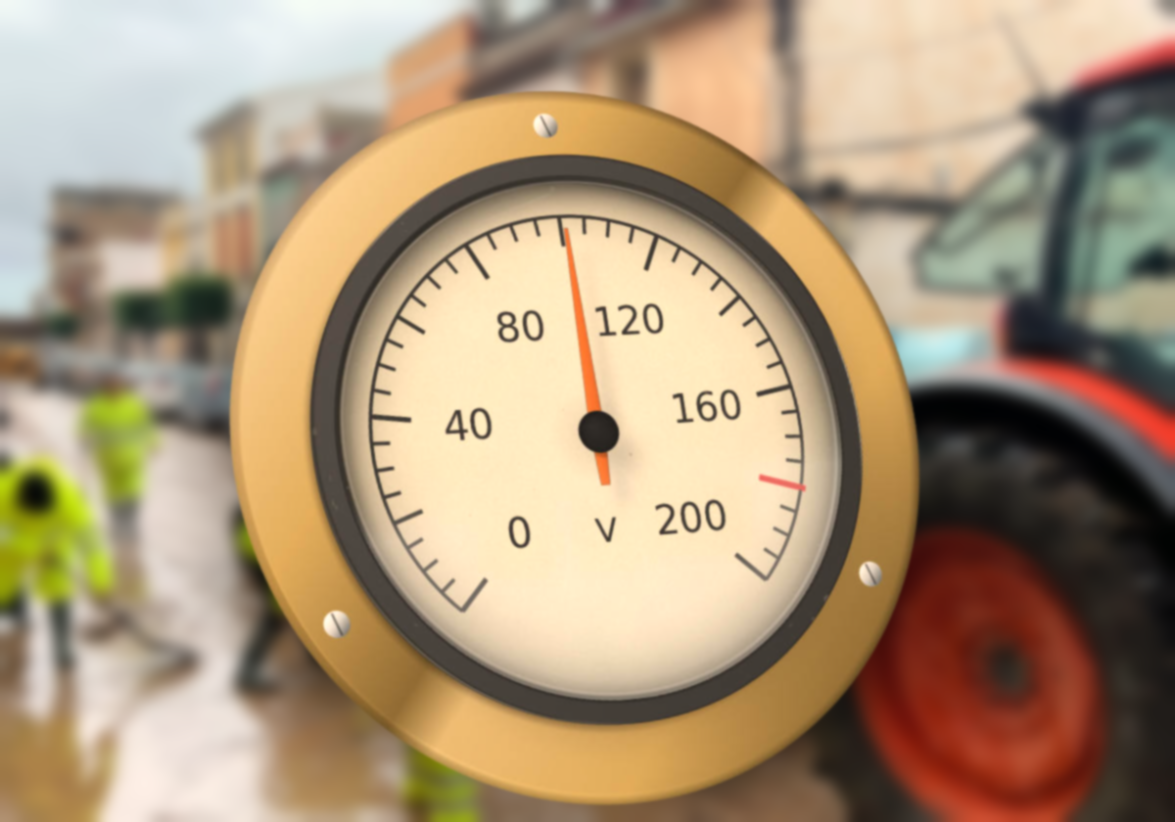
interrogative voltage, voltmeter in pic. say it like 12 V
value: 100 V
